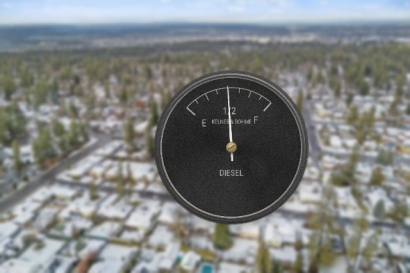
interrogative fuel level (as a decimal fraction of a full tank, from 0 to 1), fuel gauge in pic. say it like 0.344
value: 0.5
